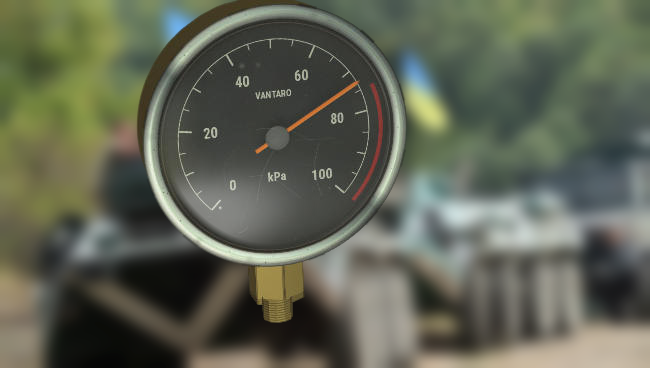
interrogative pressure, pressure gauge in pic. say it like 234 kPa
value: 72.5 kPa
